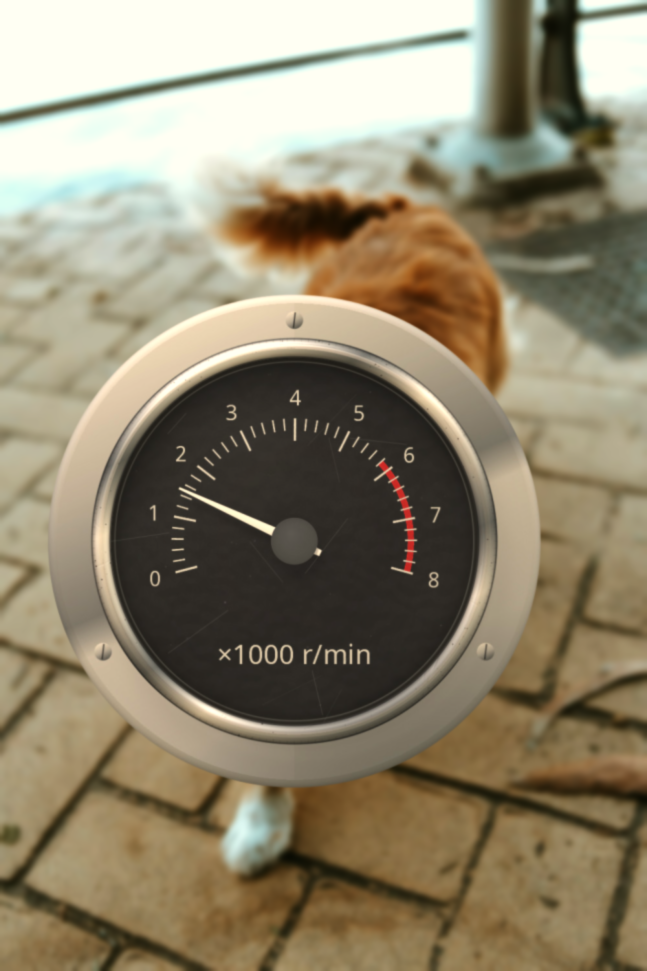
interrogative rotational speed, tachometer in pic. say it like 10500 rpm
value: 1500 rpm
